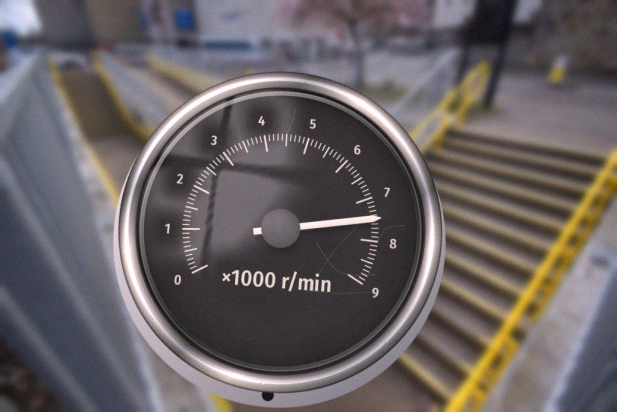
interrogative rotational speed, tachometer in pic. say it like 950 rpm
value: 7500 rpm
